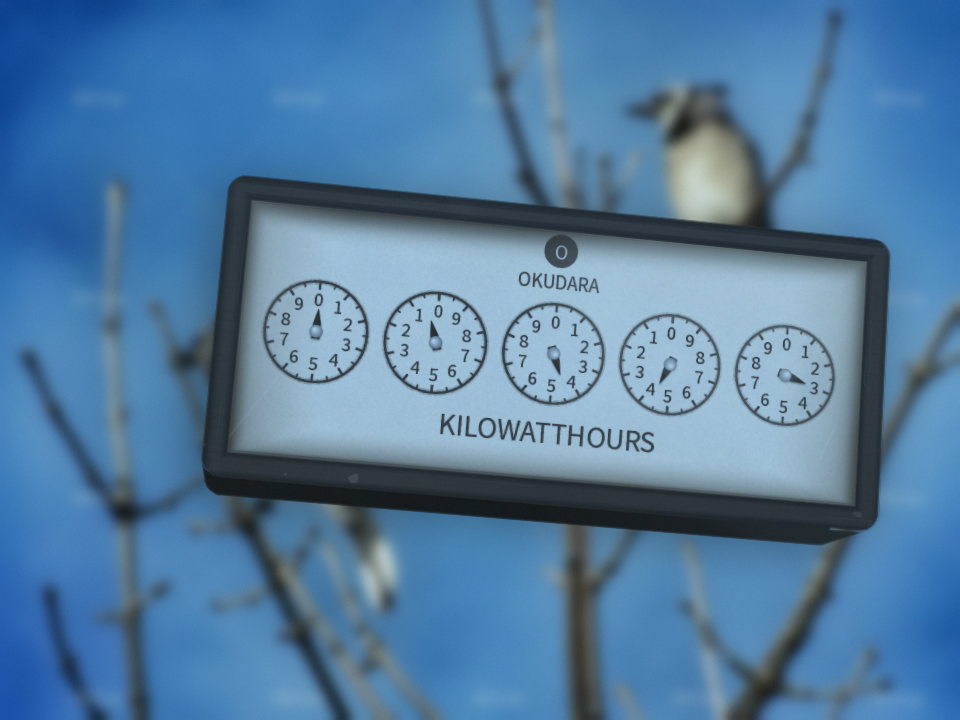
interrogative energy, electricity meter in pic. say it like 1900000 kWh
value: 443 kWh
